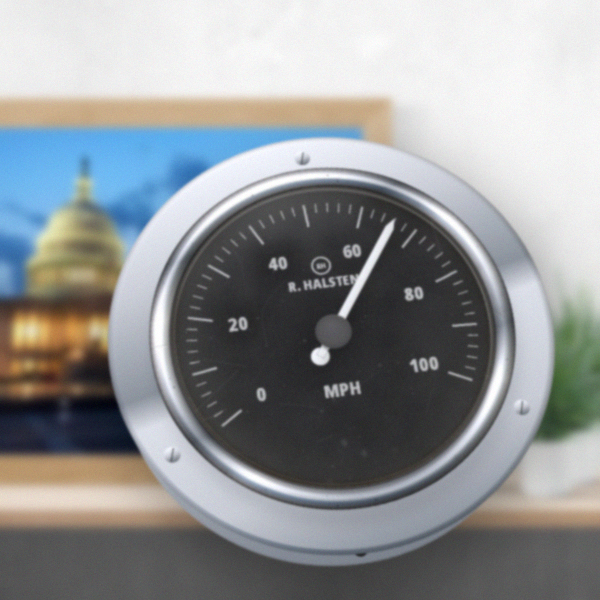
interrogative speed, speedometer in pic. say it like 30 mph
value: 66 mph
